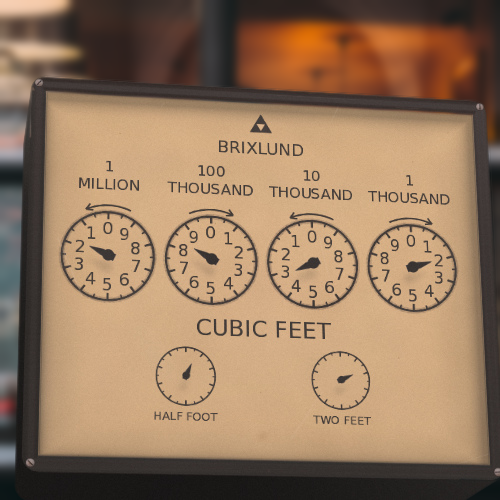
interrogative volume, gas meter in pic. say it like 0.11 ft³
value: 183200 ft³
